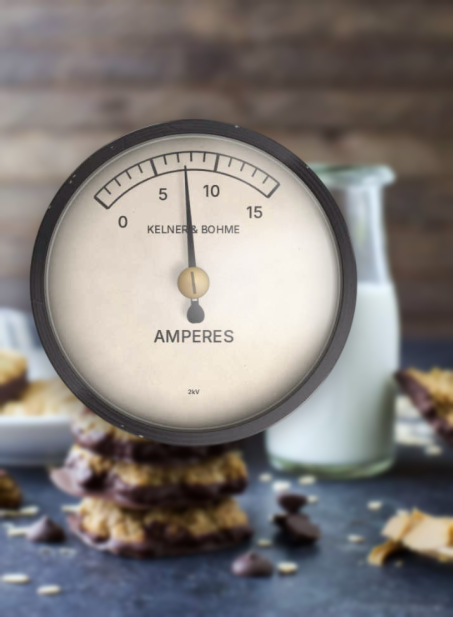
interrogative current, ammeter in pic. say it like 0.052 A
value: 7.5 A
